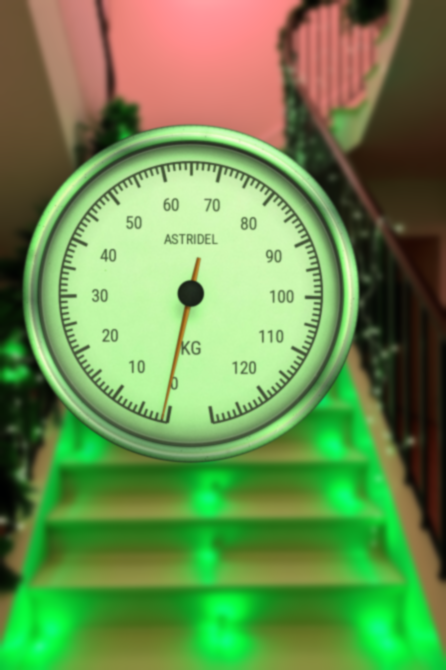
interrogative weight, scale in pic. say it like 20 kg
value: 1 kg
